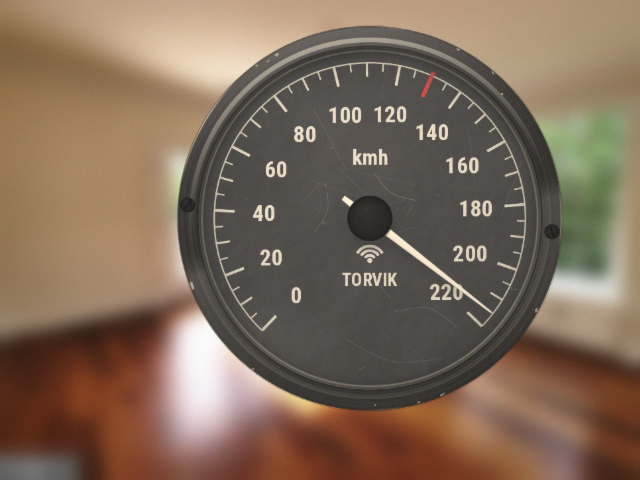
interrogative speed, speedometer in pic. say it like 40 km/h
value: 215 km/h
